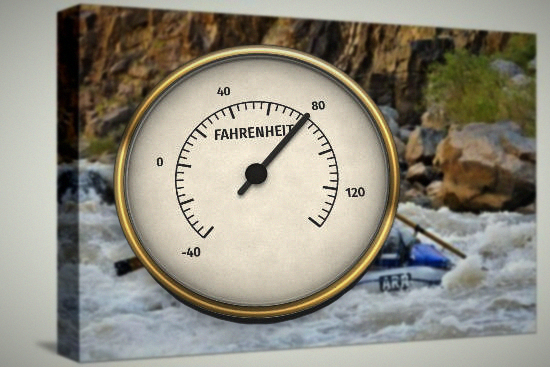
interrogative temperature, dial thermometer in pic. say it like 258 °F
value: 80 °F
